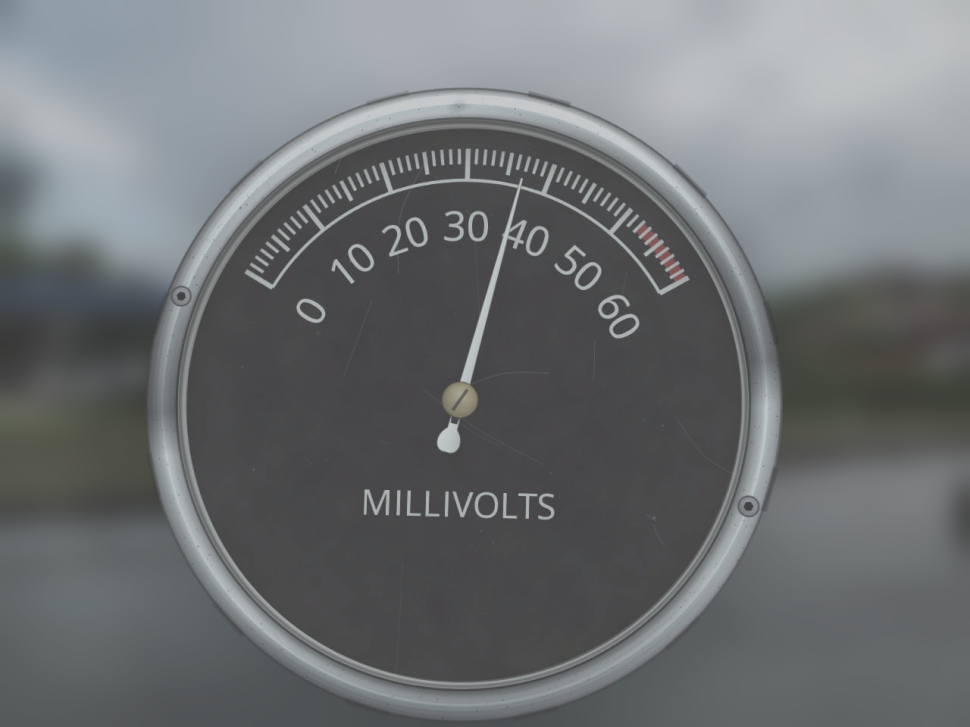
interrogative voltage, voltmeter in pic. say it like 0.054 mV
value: 37 mV
